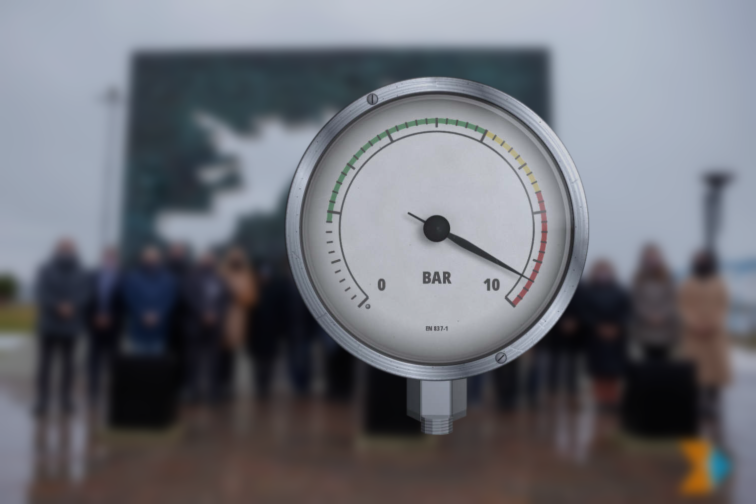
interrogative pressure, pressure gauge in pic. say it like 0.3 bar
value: 9.4 bar
